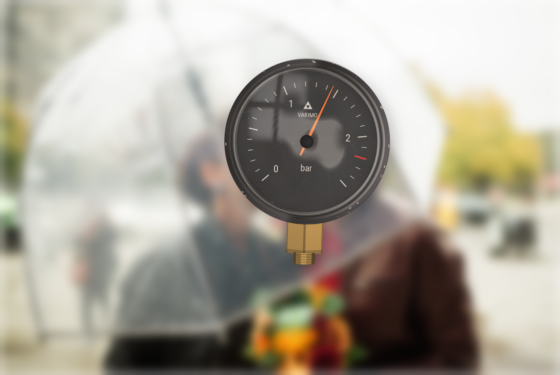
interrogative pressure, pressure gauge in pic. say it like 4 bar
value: 1.45 bar
